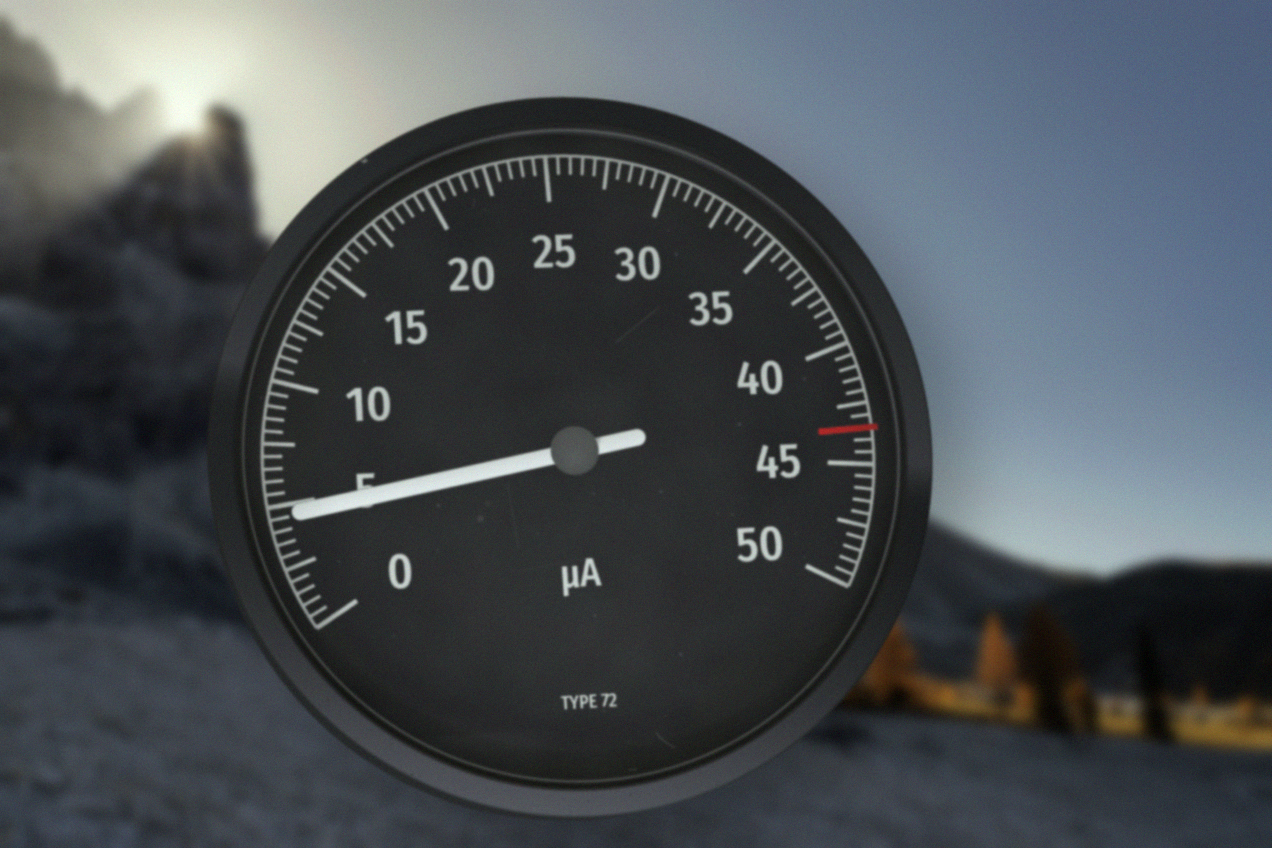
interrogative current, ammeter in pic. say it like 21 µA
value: 4.5 µA
